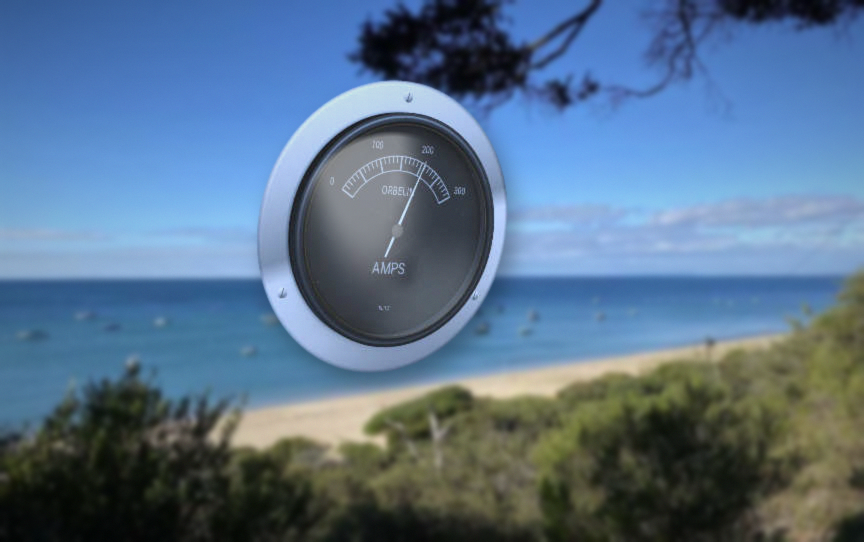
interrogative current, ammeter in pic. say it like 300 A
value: 200 A
